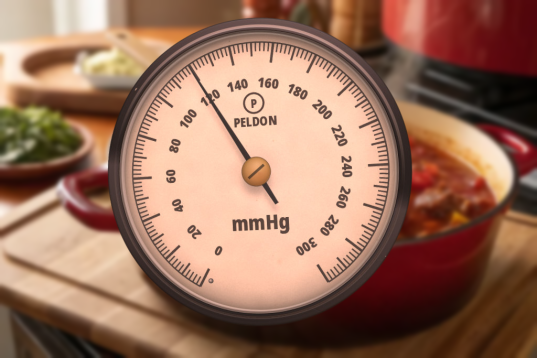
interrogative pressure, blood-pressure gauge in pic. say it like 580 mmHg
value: 120 mmHg
